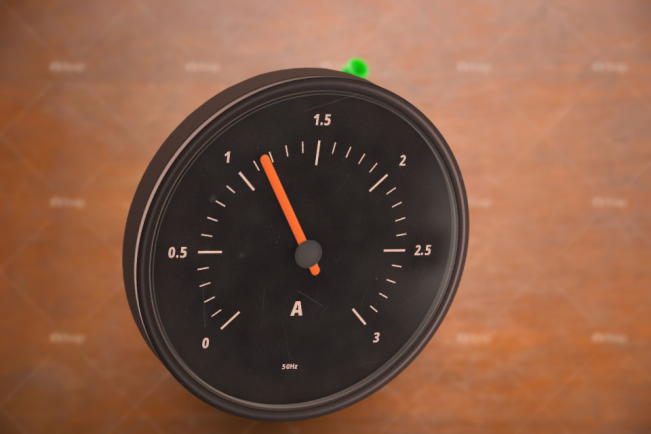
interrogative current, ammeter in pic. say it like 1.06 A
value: 1.15 A
